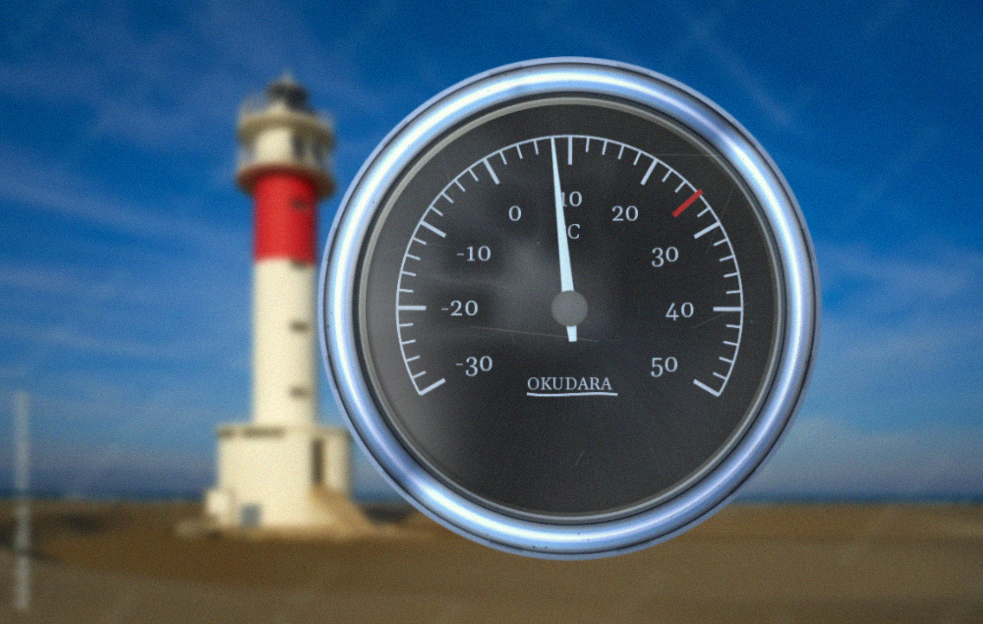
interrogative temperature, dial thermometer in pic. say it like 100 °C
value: 8 °C
